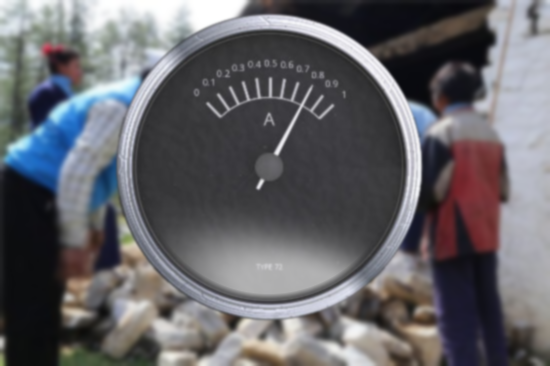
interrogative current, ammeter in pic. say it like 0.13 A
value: 0.8 A
